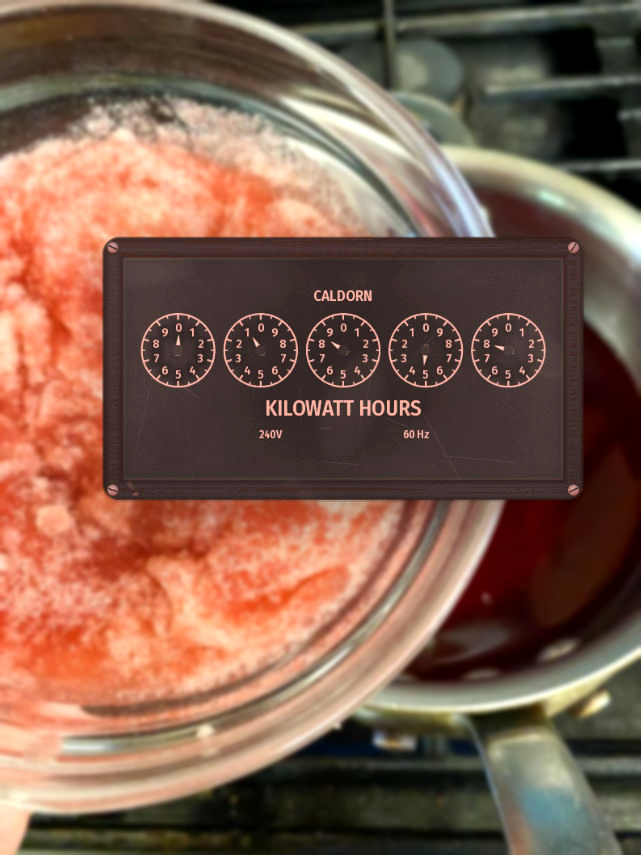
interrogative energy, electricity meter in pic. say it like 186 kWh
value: 848 kWh
